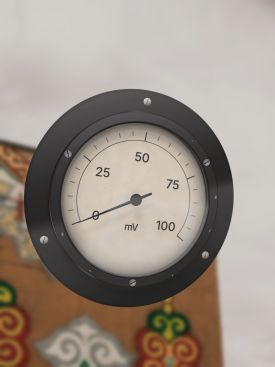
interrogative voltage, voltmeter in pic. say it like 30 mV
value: 0 mV
